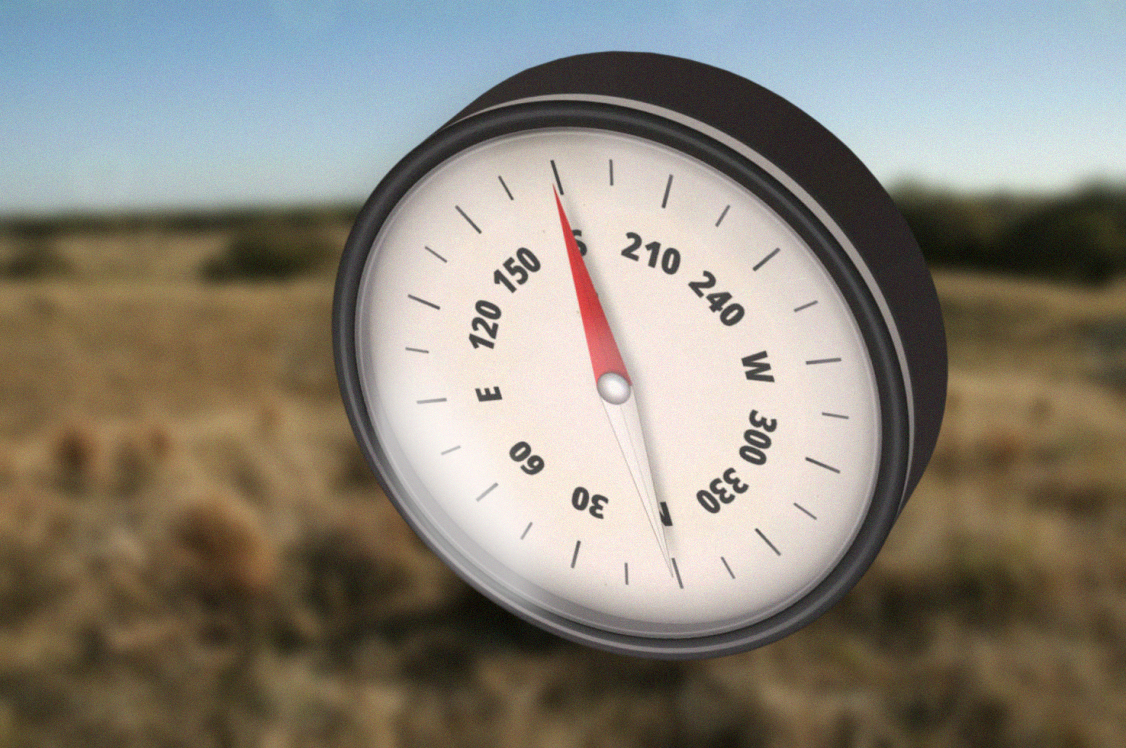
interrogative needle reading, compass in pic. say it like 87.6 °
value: 180 °
